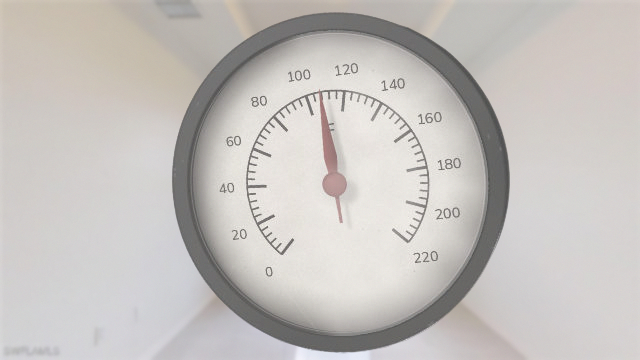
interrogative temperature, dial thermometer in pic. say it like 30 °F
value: 108 °F
